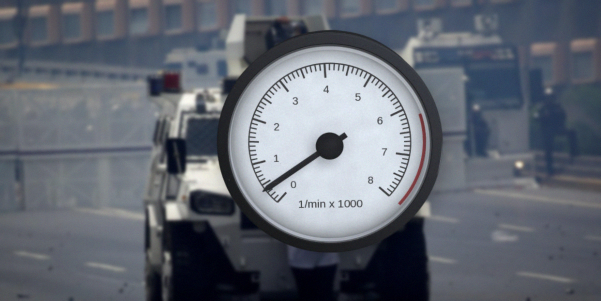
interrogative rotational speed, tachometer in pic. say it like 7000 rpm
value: 400 rpm
